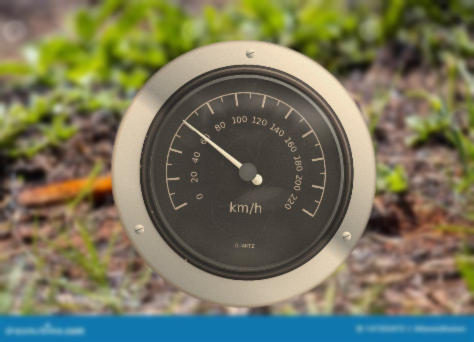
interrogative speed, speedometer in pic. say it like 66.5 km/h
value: 60 km/h
